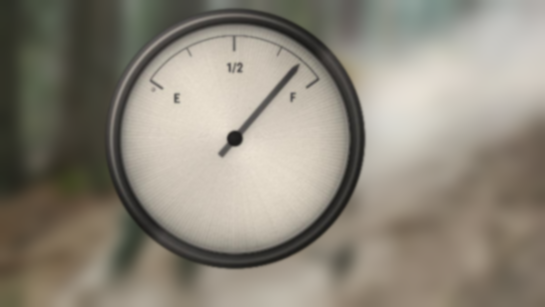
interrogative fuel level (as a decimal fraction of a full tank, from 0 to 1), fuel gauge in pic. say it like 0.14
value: 0.875
